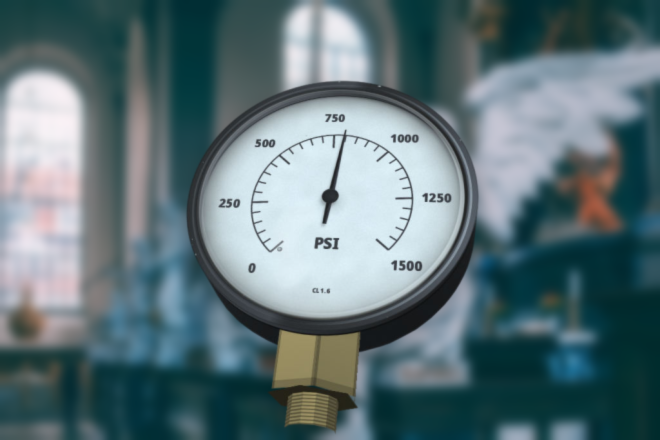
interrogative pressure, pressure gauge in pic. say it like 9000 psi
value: 800 psi
